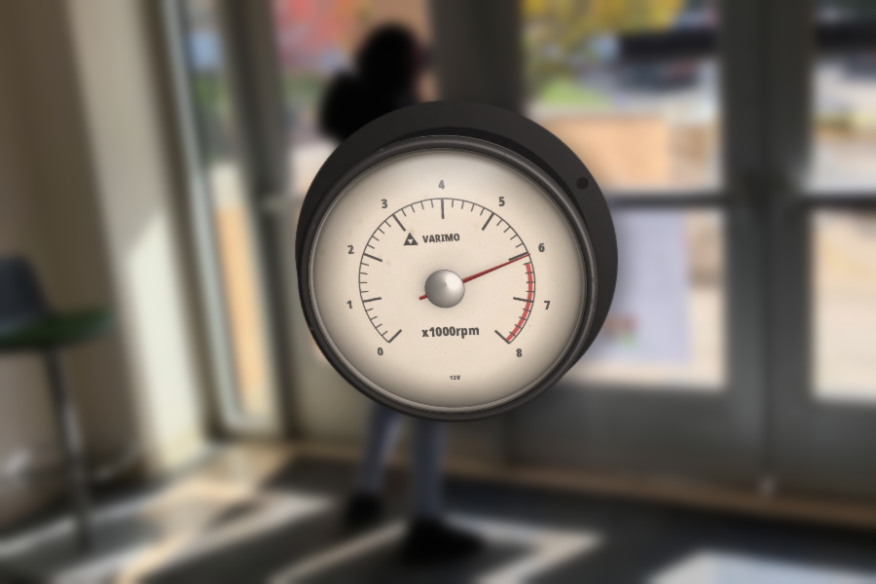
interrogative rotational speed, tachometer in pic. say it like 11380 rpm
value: 6000 rpm
